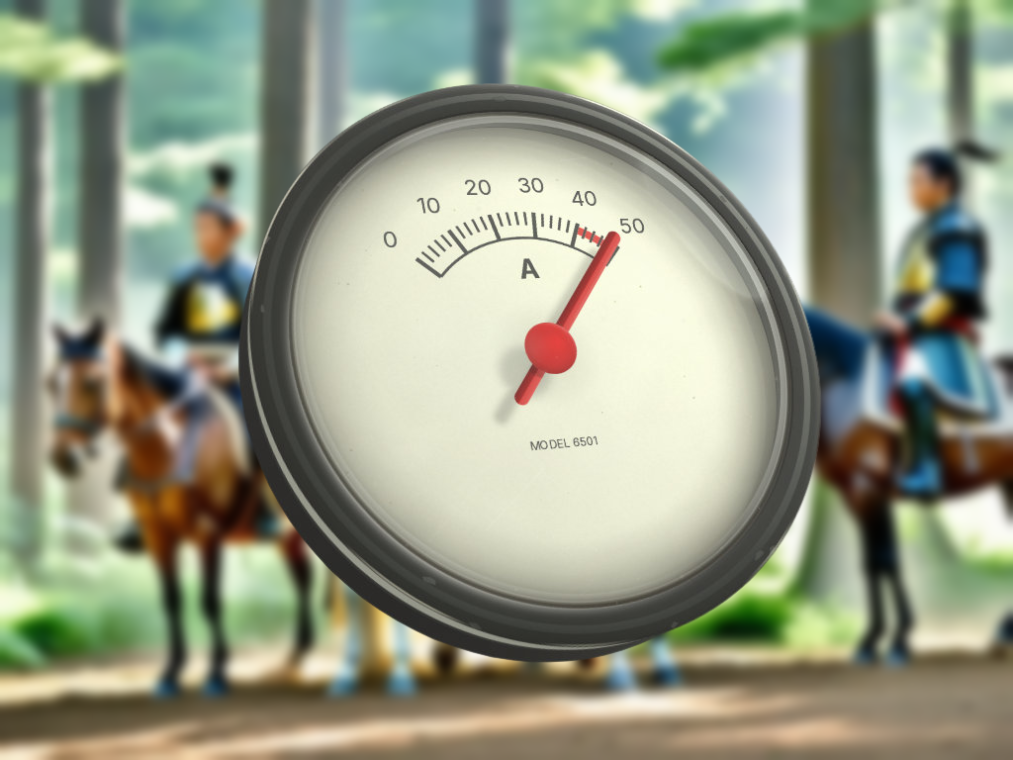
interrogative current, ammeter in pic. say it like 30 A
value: 48 A
